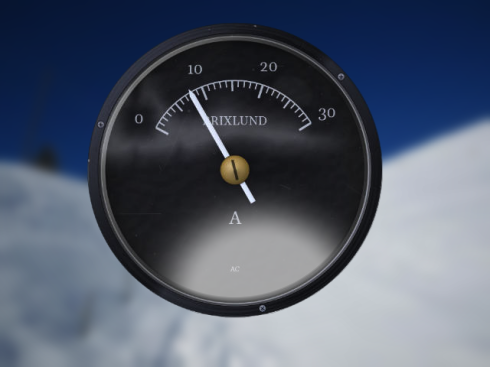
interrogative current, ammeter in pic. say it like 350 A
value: 8 A
